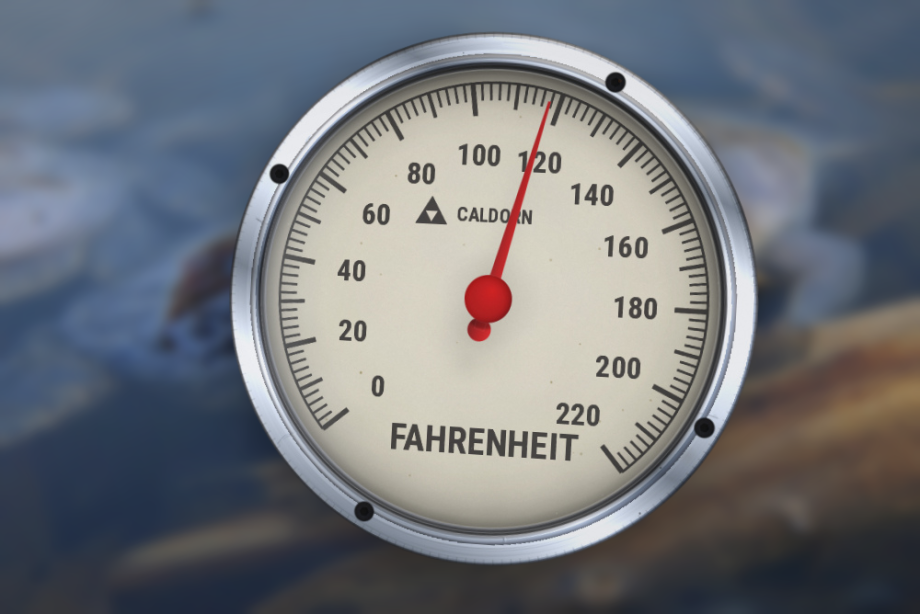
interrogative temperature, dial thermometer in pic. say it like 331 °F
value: 118 °F
